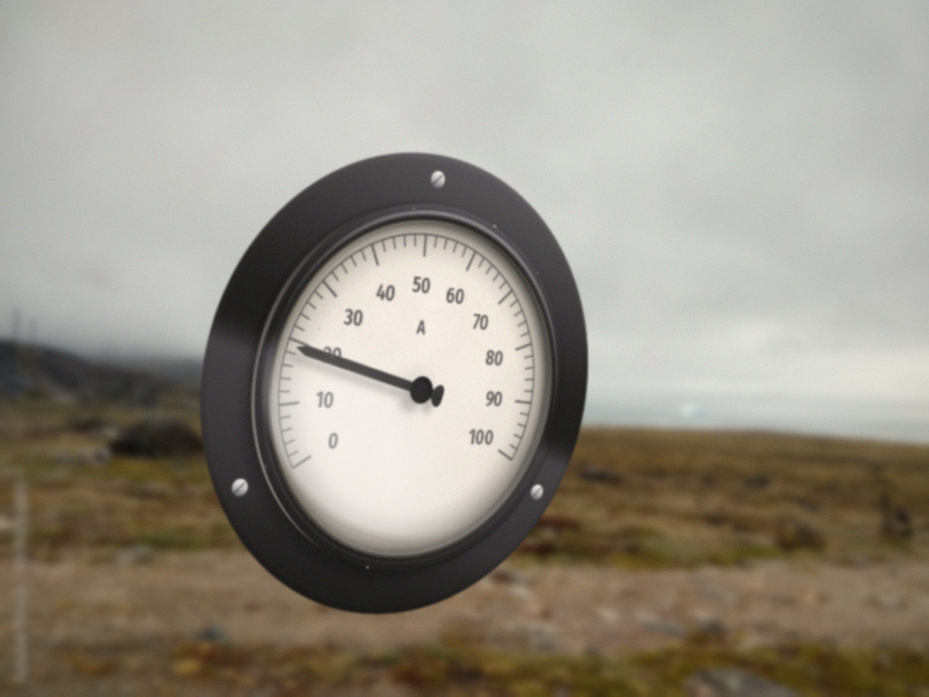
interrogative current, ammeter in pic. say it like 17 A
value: 19 A
